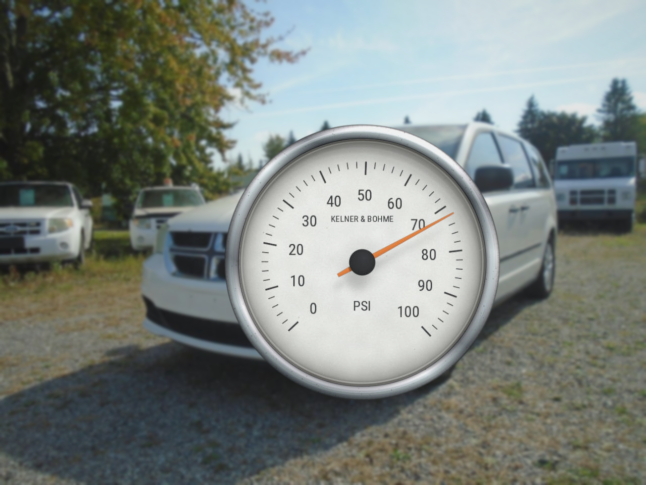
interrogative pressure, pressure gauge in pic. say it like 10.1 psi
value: 72 psi
